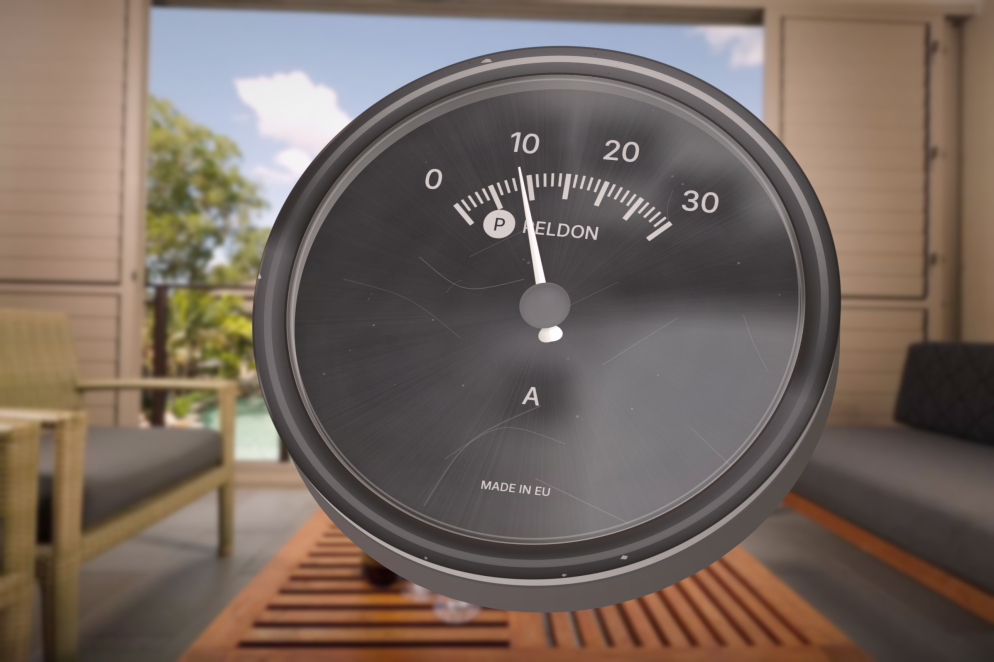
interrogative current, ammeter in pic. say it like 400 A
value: 9 A
